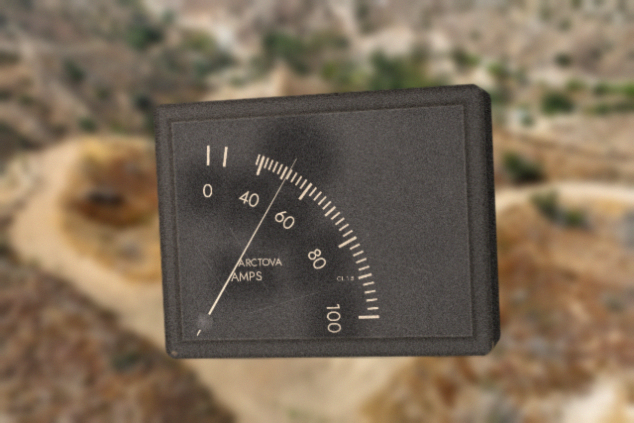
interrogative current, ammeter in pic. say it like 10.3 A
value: 52 A
